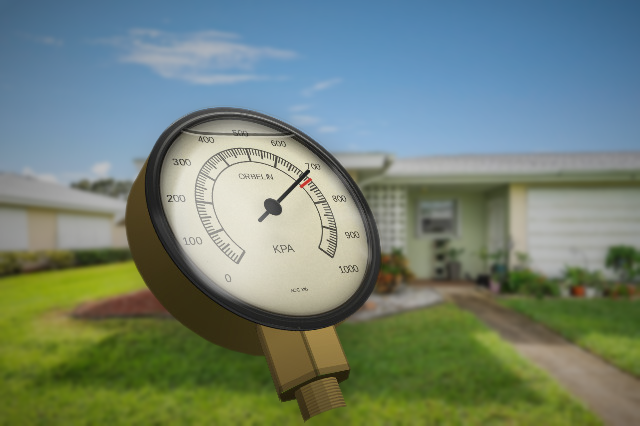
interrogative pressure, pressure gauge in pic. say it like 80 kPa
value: 700 kPa
